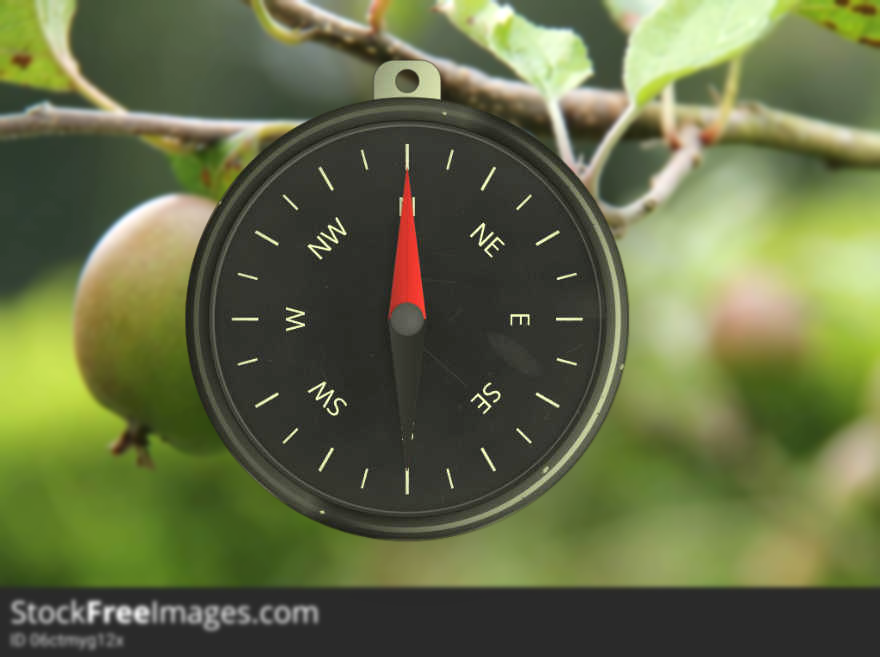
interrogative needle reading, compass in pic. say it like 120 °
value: 0 °
